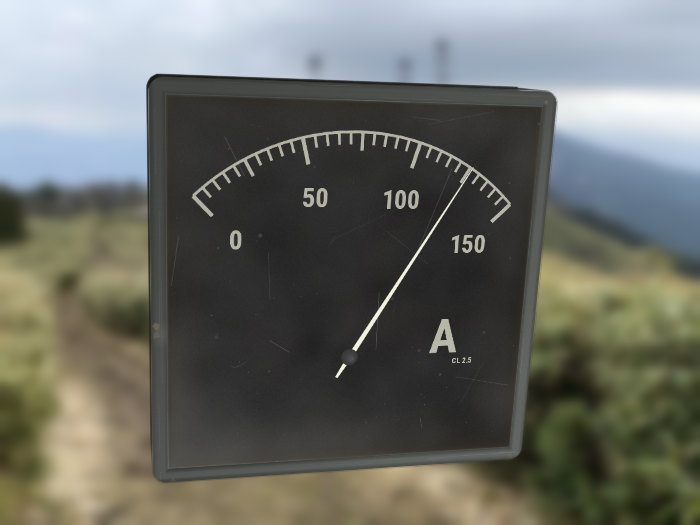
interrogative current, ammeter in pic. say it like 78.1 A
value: 125 A
